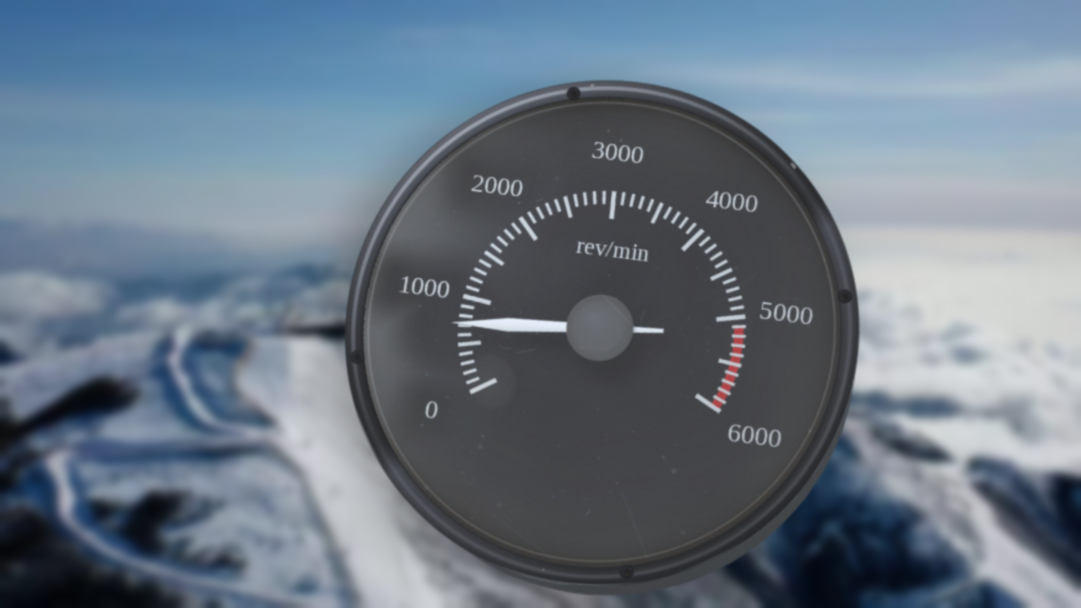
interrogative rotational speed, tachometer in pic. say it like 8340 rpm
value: 700 rpm
